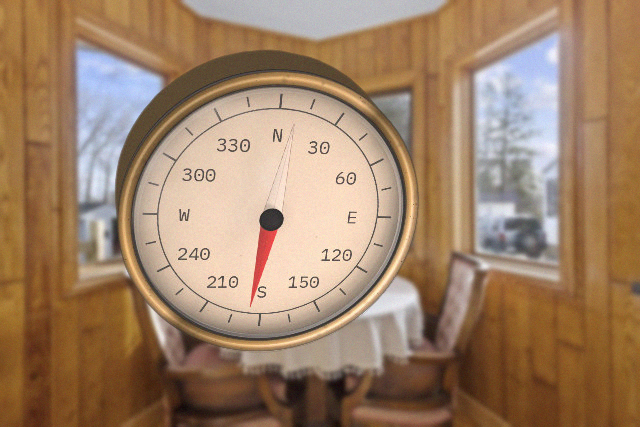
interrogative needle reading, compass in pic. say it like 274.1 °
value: 187.5 °
